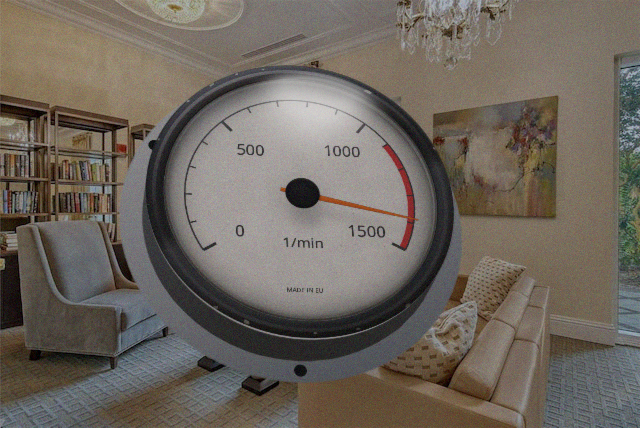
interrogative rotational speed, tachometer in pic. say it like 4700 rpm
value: 1400 rpm
